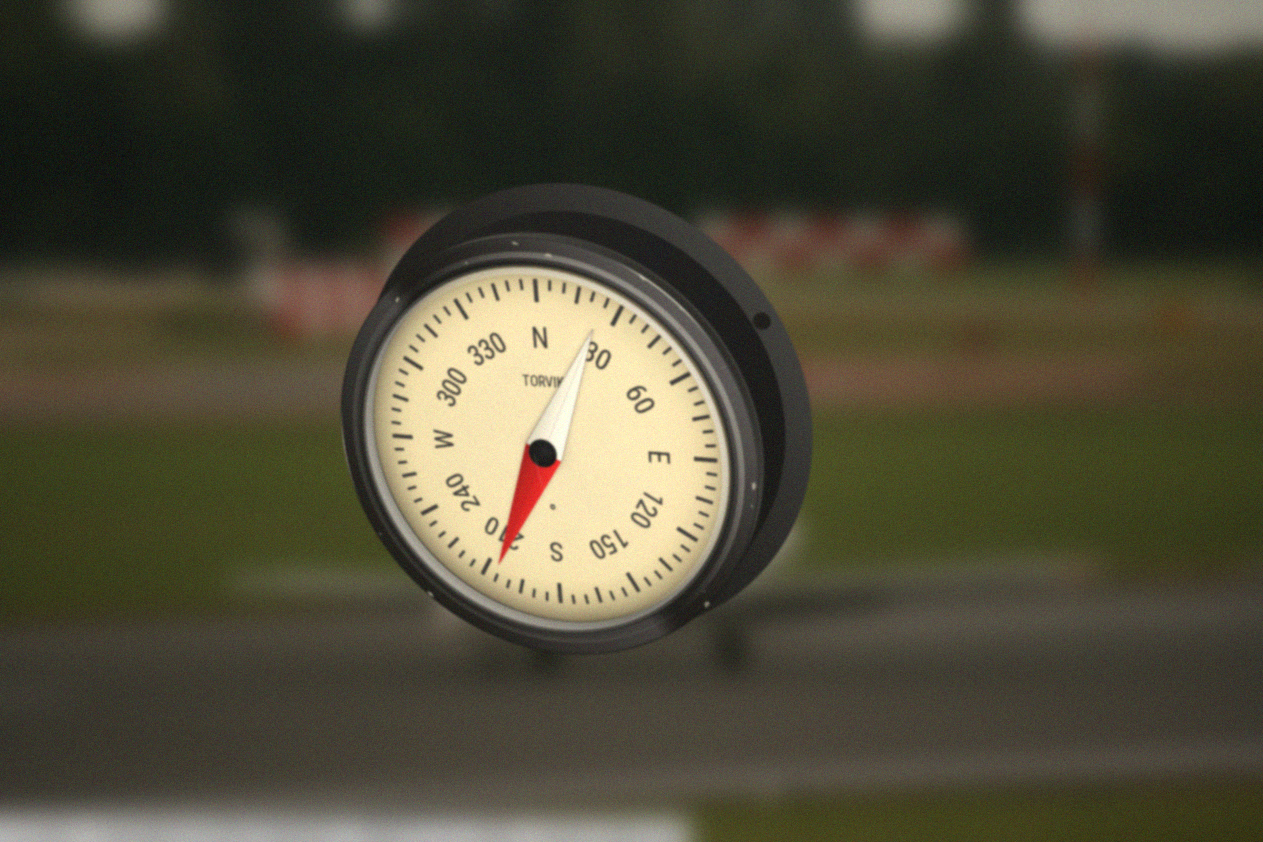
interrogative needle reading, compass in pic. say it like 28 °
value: 205 °
